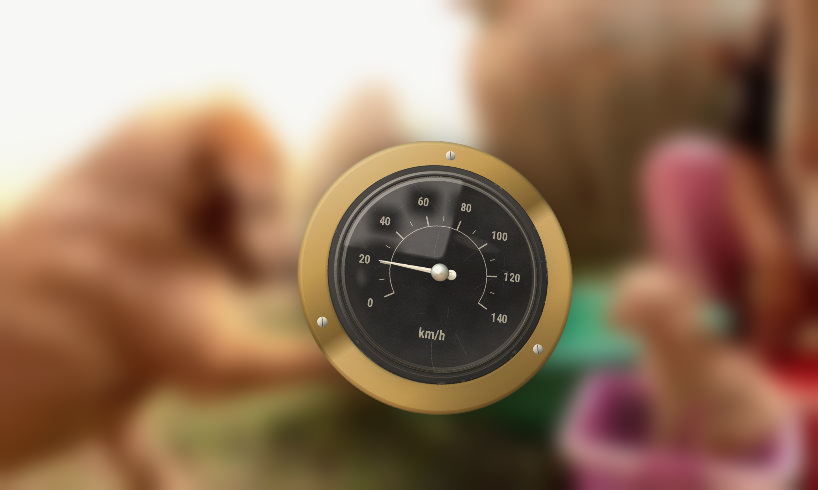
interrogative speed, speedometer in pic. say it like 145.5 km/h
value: 20 km/h
